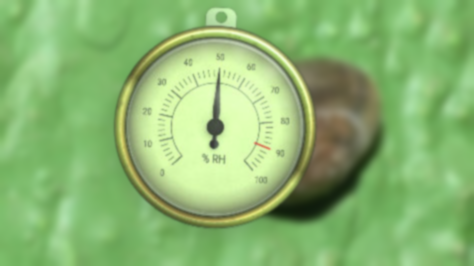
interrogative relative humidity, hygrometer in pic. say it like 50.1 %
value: 50 %
